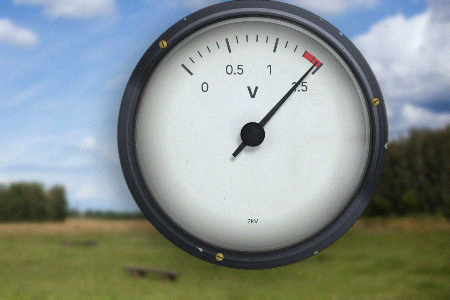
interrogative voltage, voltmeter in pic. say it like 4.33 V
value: 1.45 V
